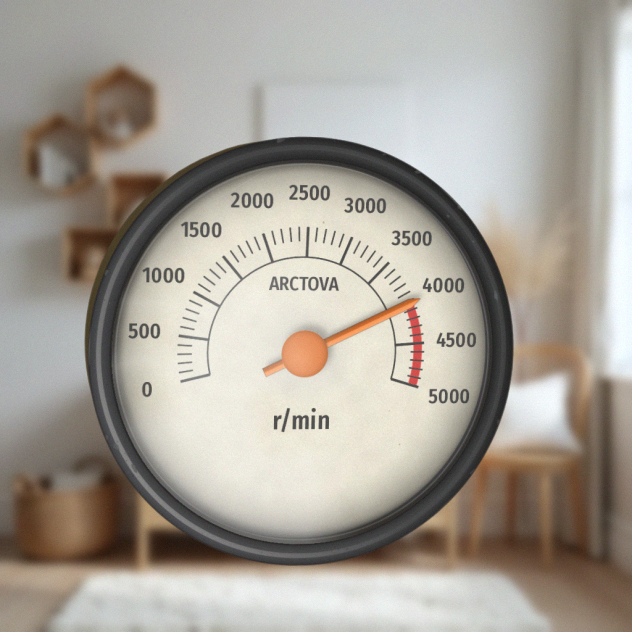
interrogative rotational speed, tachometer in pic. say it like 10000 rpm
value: 4000 rpm
